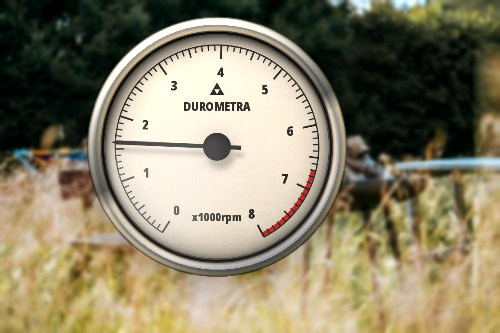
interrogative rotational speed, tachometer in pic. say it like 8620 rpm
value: 1600 rpm
